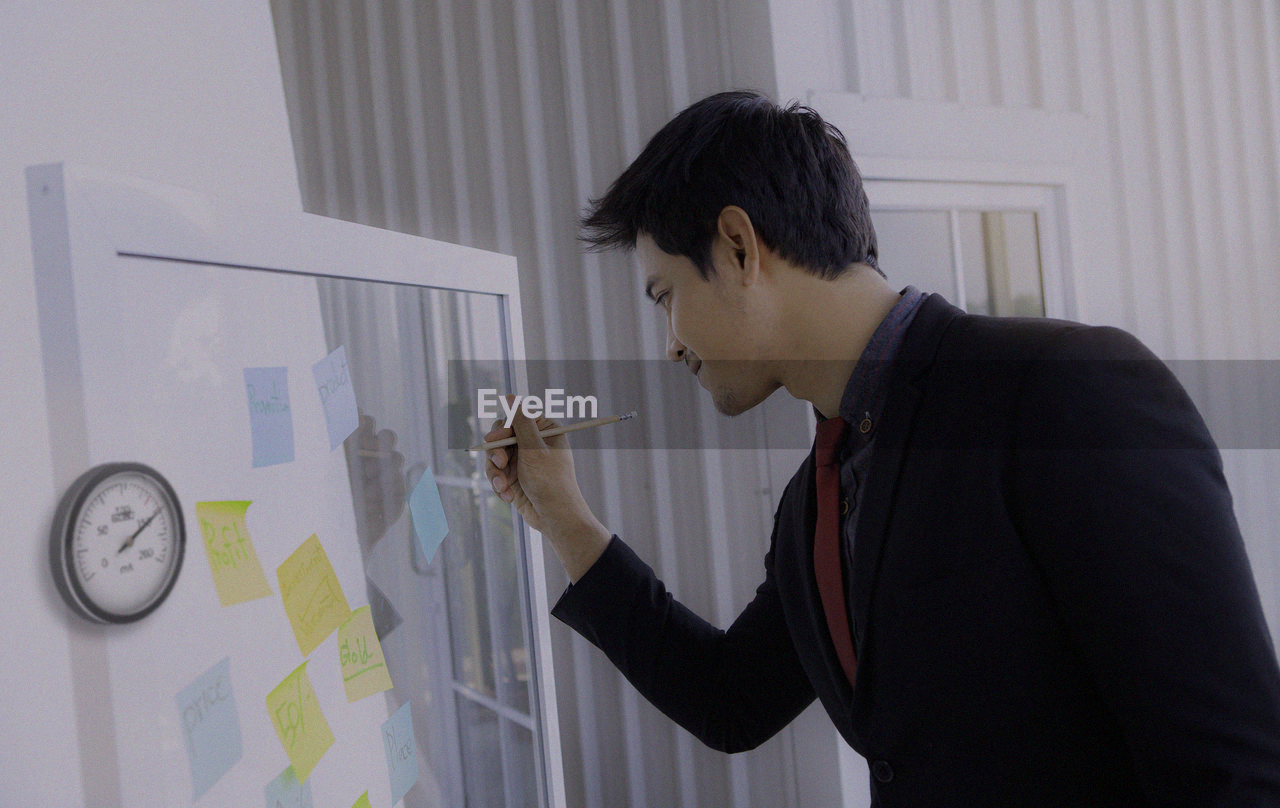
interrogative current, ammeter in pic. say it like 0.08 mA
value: 150 mA
